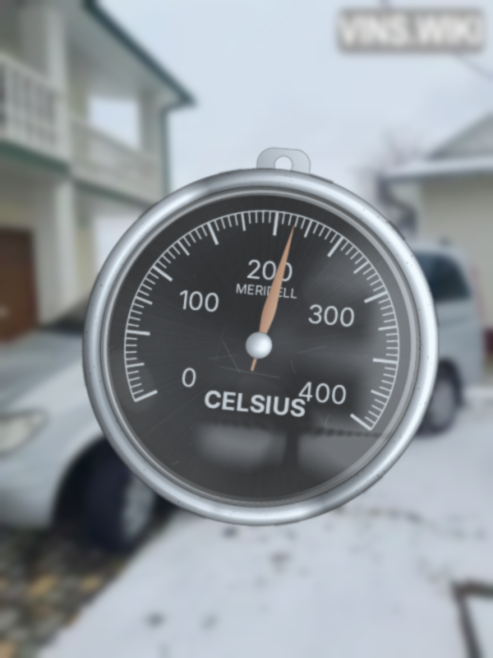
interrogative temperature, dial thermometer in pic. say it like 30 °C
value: 215 °C
